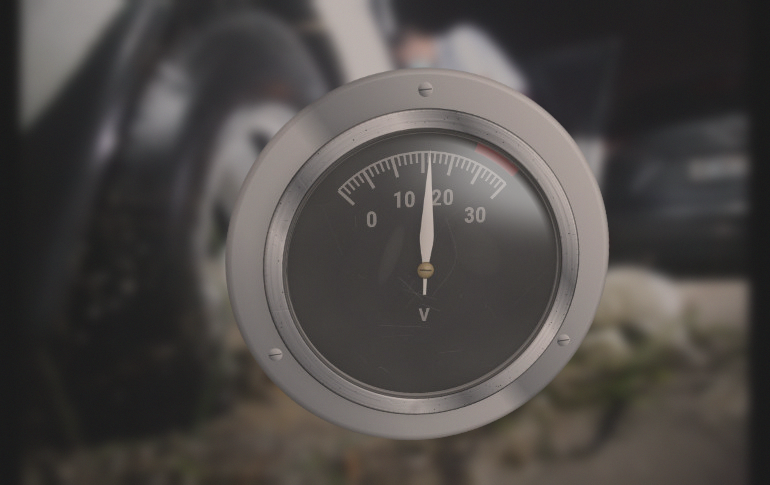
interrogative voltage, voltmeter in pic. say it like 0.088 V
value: 16 V
